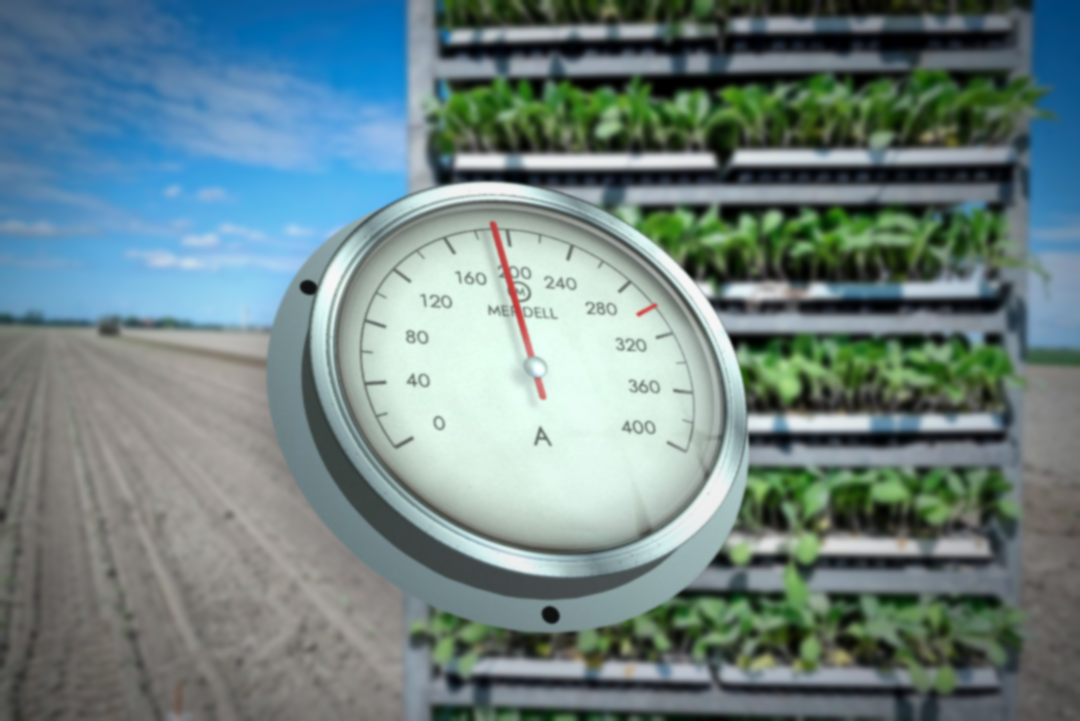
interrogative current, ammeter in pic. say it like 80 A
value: 190 A
